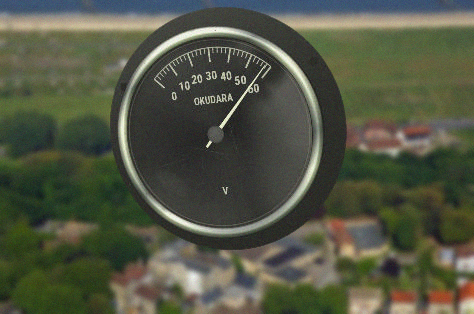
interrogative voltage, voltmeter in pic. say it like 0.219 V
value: 58 V
